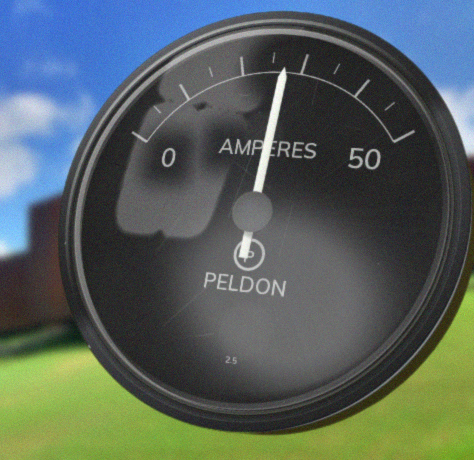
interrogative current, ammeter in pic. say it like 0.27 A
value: 27.5 A
